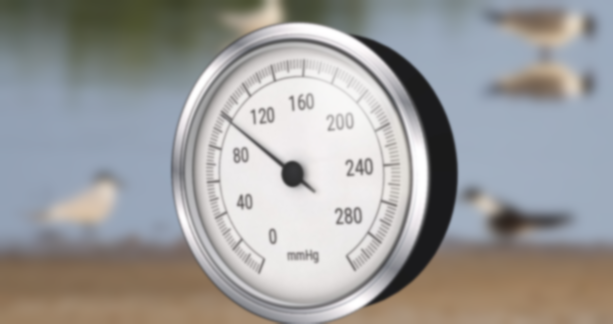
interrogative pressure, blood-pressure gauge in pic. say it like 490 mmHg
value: 100 mmHg
